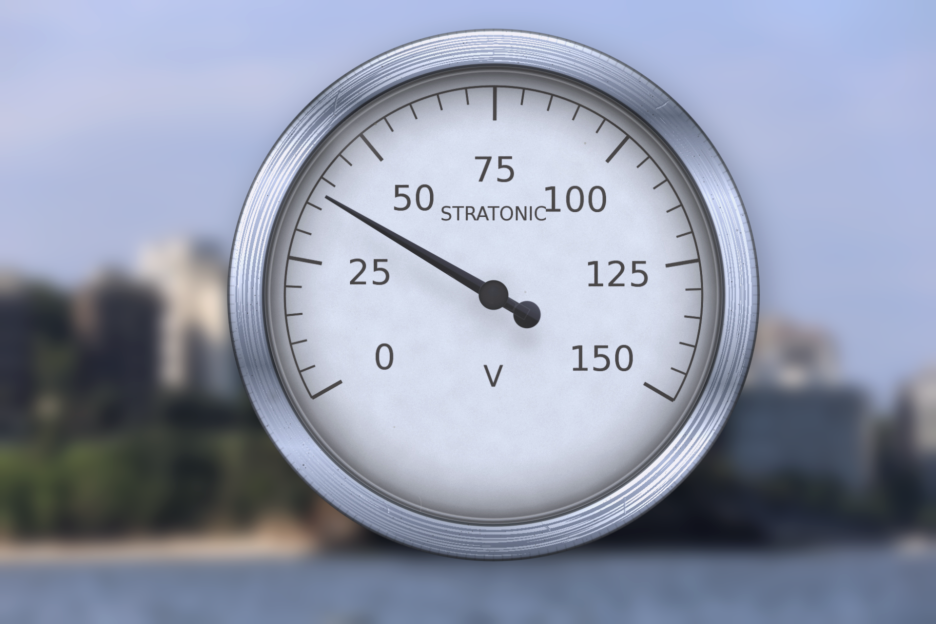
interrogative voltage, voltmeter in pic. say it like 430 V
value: 37.5 V
